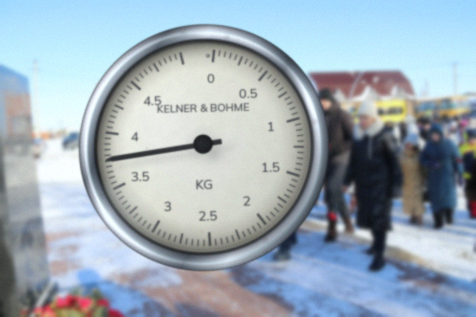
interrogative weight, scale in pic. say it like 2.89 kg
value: 3.75 kg
